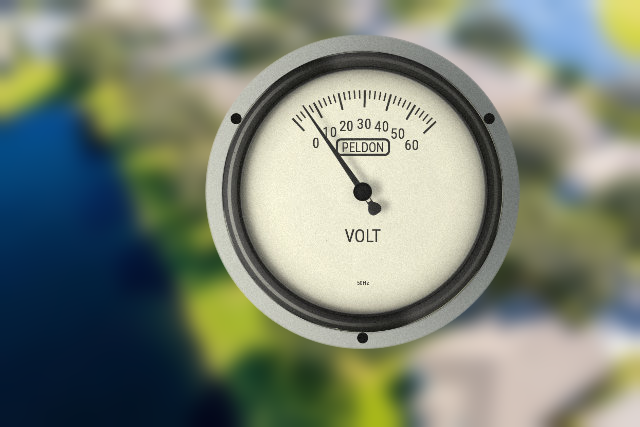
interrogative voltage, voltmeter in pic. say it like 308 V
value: 6 V
